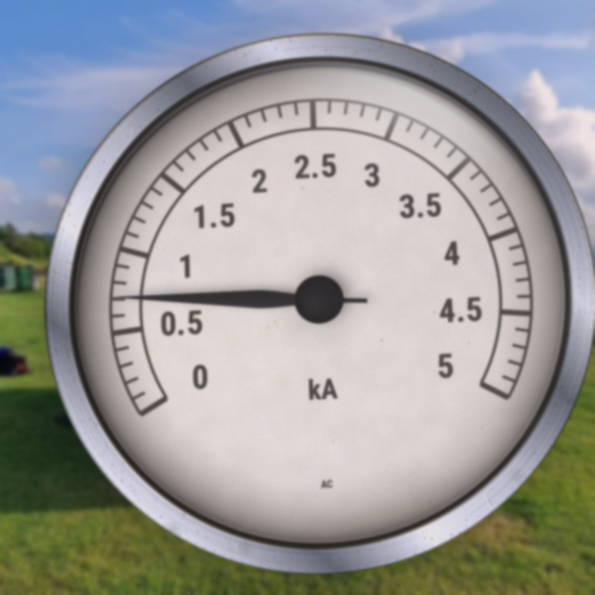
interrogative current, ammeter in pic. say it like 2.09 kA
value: 0.7 kA
